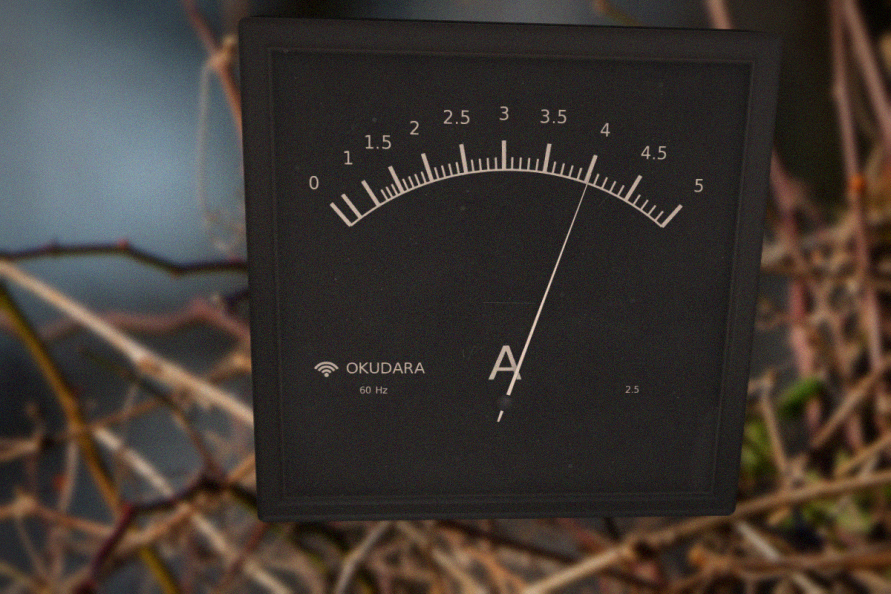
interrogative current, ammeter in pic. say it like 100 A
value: 4 A
